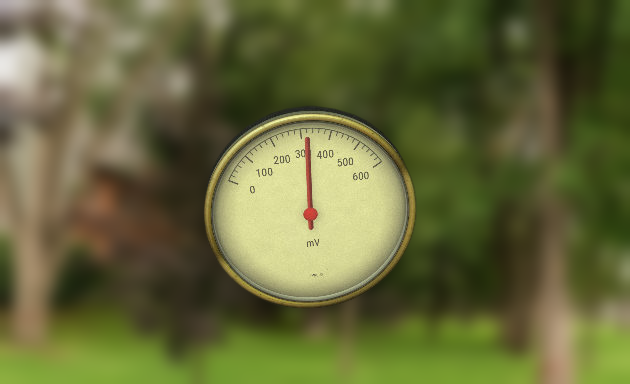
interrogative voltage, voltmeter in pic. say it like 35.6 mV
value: 320 mV
